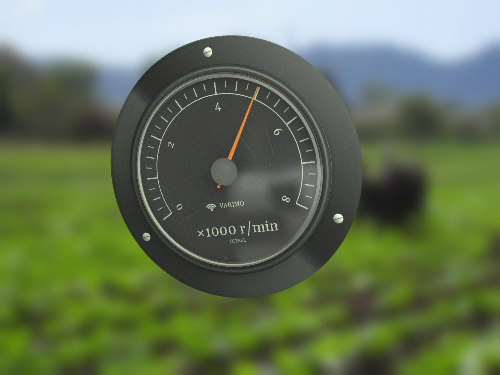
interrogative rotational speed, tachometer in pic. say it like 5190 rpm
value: 5000 rpm
